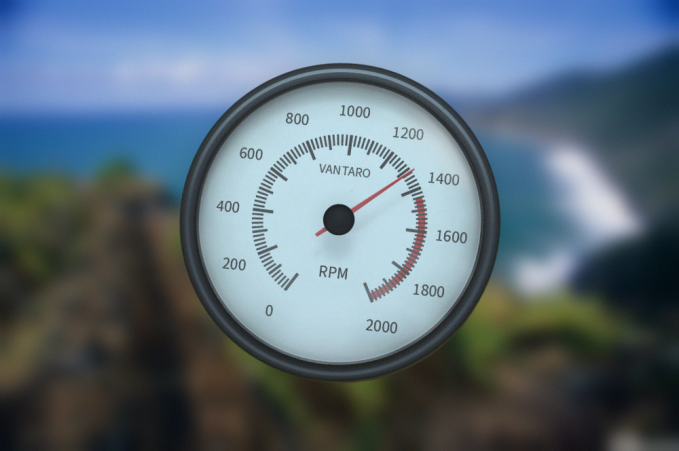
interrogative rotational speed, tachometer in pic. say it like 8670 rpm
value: 1320 rpm
